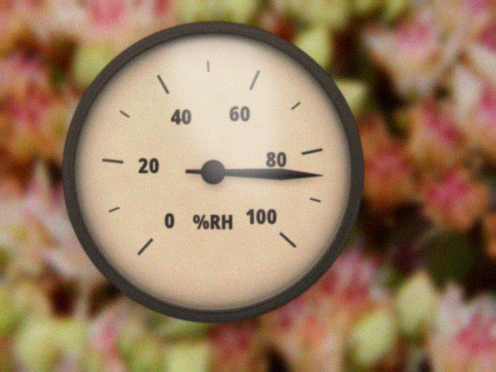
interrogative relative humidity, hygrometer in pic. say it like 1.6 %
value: 85 %
